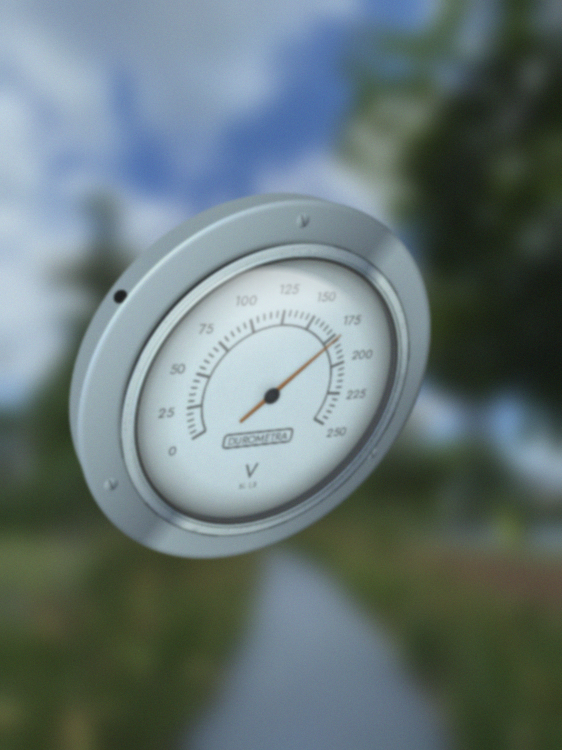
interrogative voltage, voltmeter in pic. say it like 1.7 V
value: 175 V
